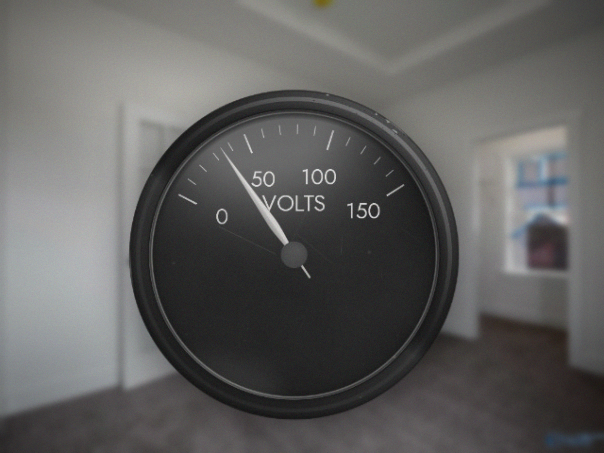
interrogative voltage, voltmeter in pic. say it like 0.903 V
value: 35 V
